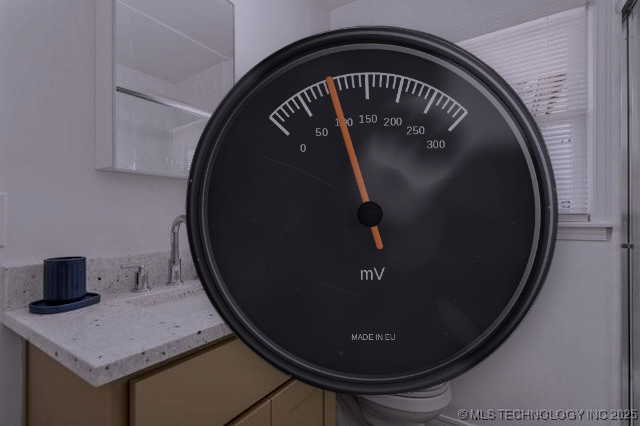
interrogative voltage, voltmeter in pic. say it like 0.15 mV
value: 100 mV
